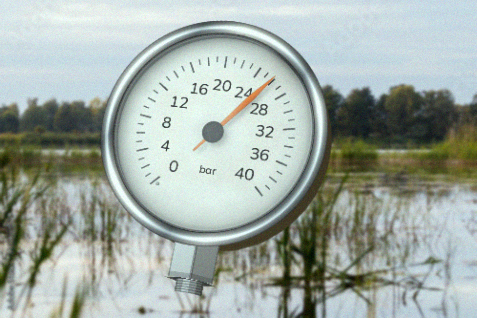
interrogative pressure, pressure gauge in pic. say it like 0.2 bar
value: 26 bar
